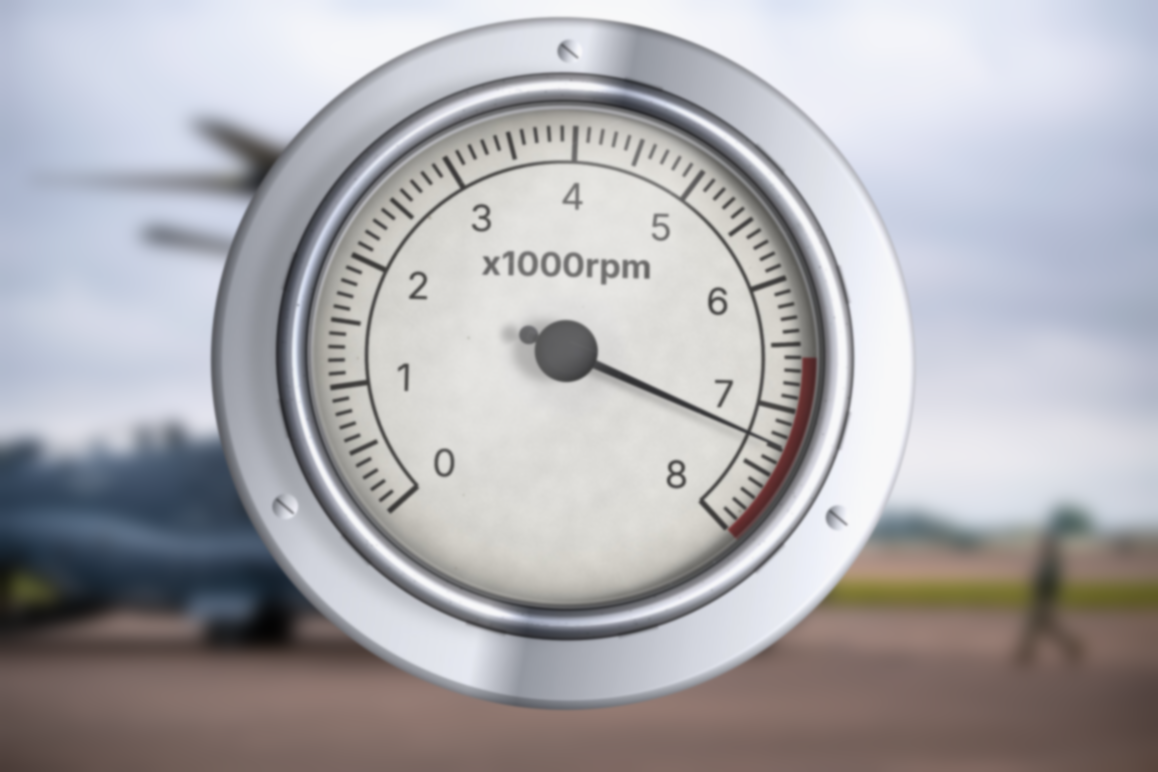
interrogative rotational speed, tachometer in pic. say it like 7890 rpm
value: 7300 rpm
